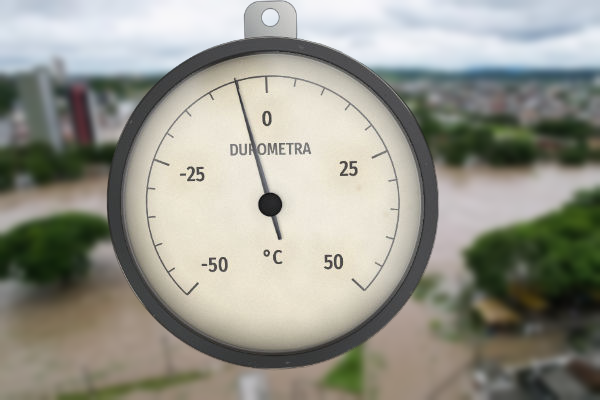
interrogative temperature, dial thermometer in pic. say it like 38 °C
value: -5 °C
